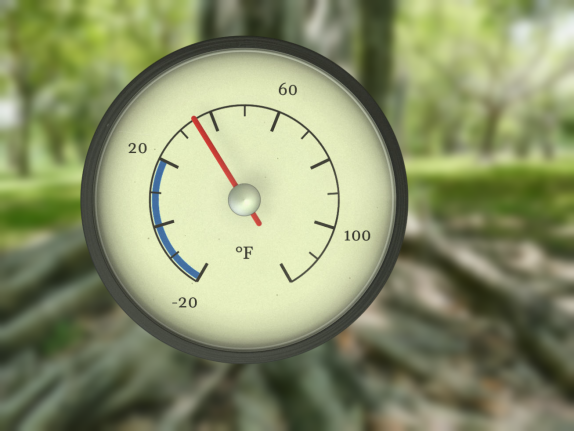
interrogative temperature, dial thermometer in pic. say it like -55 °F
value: 35 °F
